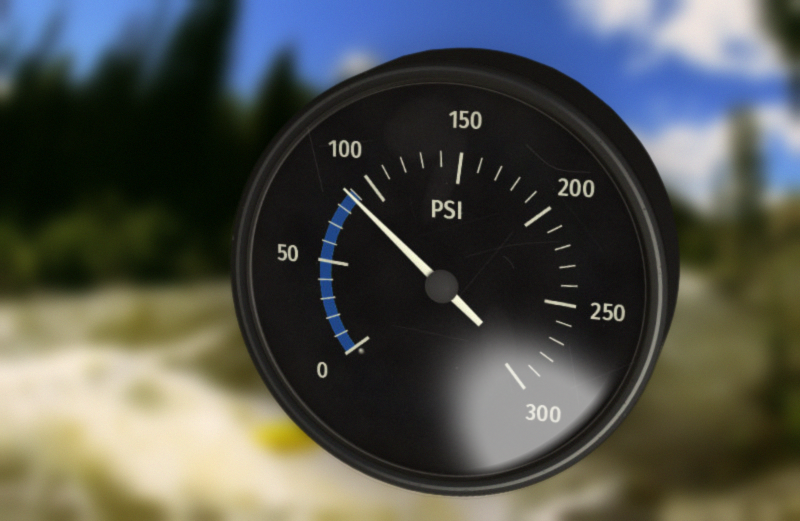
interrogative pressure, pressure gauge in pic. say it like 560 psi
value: 90 psi
